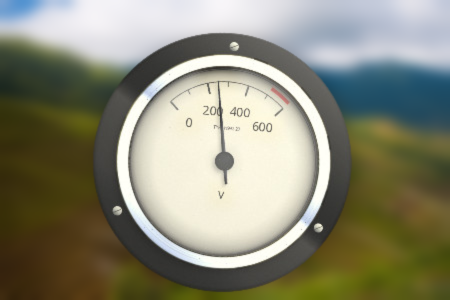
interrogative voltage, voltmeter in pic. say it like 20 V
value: 250 V
